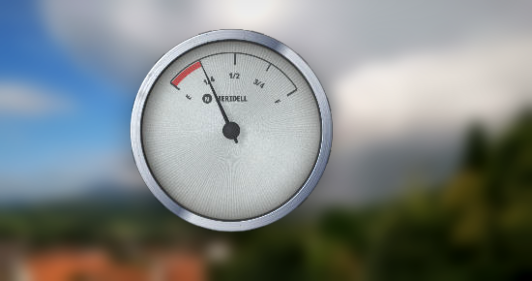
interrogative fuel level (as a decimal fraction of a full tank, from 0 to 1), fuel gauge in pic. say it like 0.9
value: 0.25
